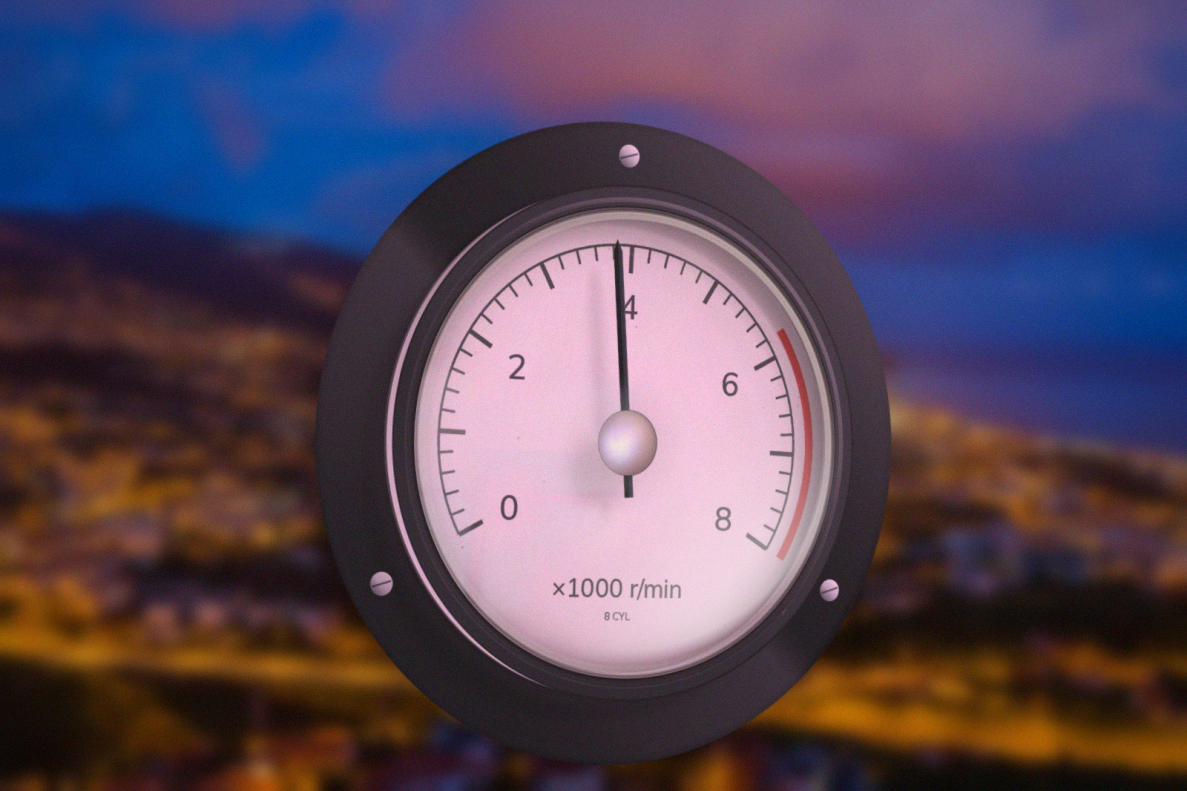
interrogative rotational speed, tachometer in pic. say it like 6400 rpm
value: 3800 rpm
